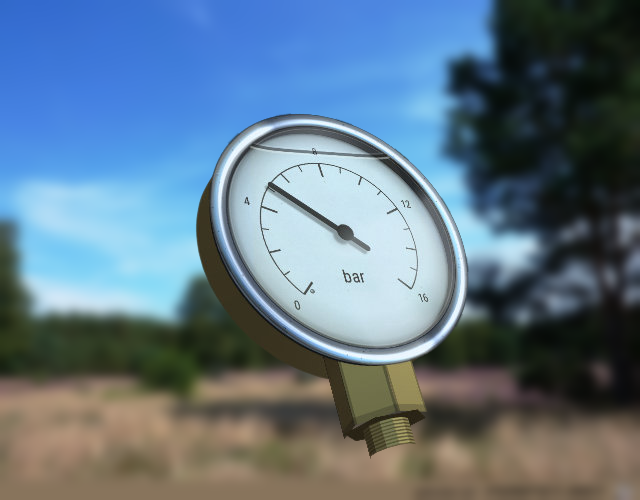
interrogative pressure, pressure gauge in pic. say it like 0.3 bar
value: 5 bar
